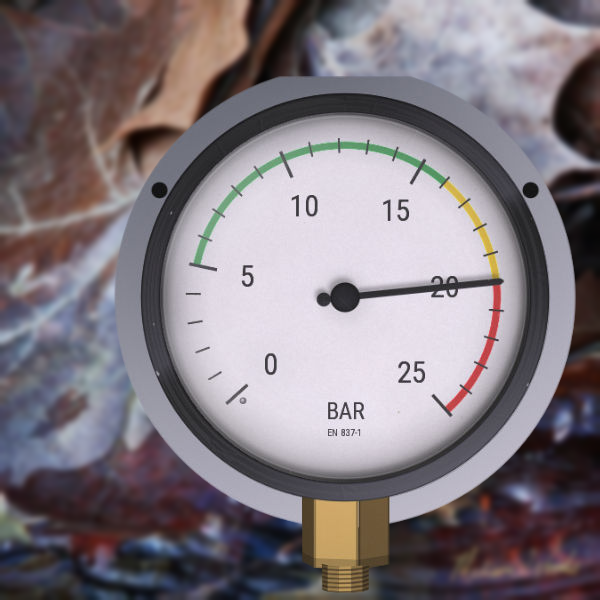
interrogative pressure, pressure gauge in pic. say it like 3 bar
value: 20 bar
